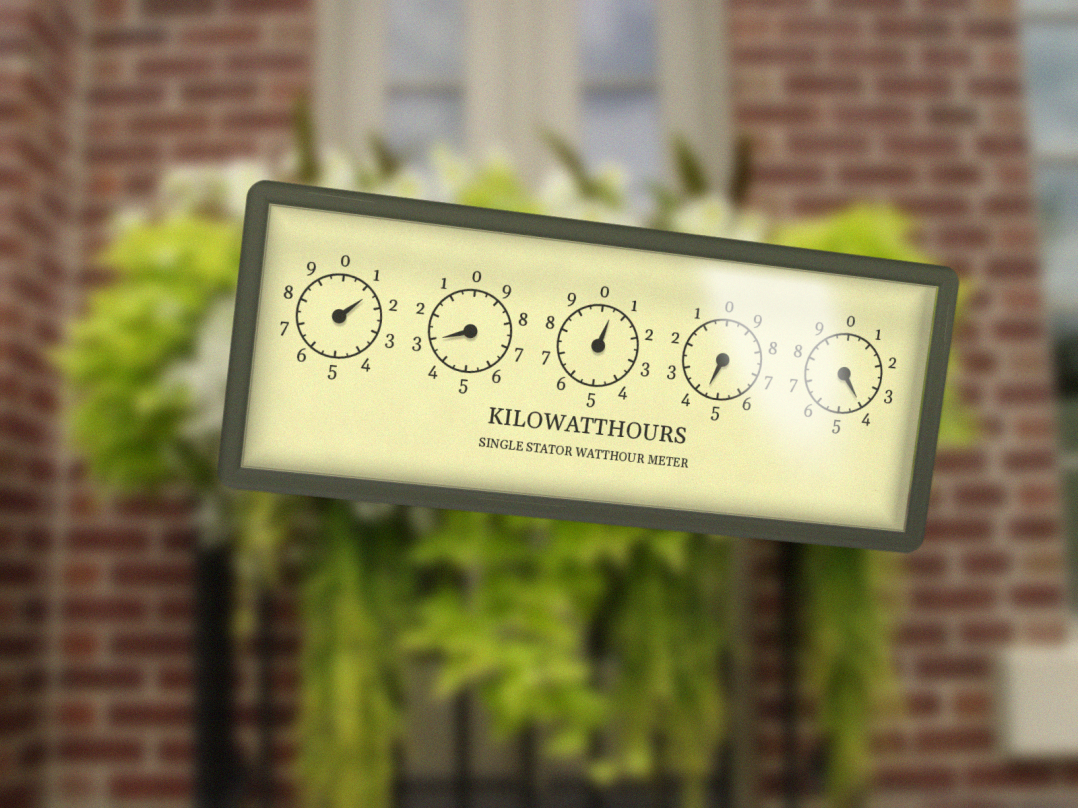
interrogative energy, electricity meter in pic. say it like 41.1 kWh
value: 13044 kWh
